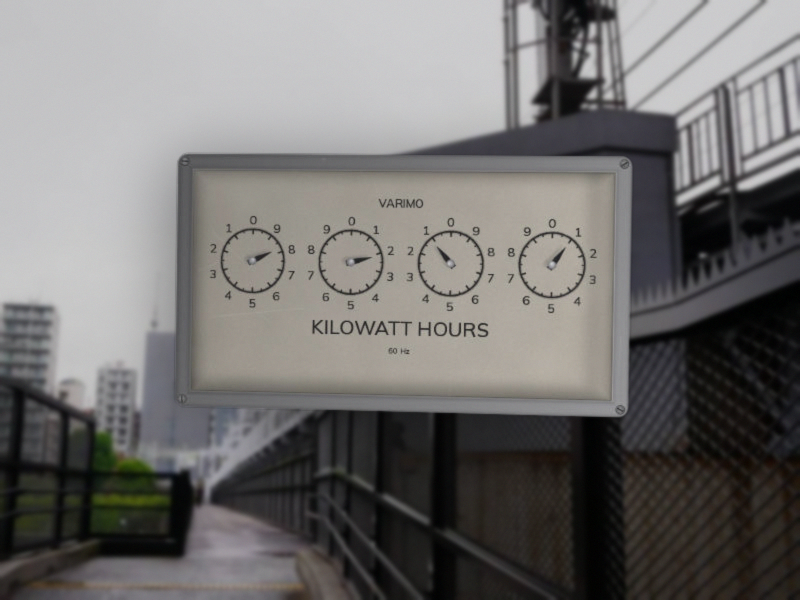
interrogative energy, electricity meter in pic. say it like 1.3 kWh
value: 8211 kWh
